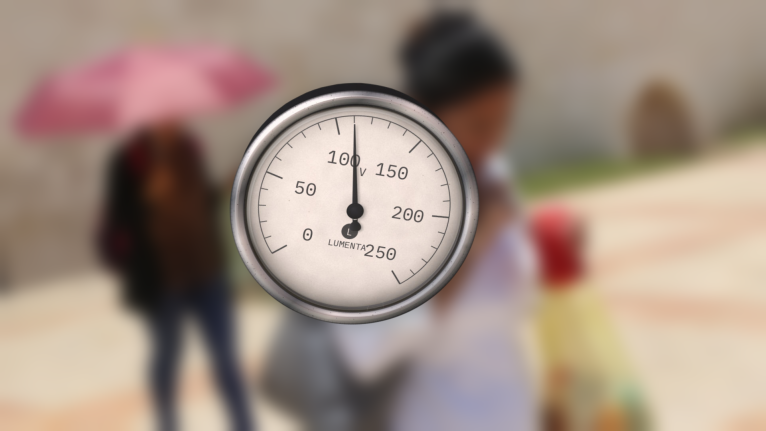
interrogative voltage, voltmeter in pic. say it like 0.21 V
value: 110 V
